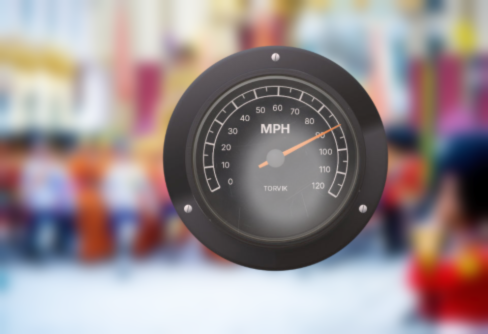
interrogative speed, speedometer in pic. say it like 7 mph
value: 90 mph
